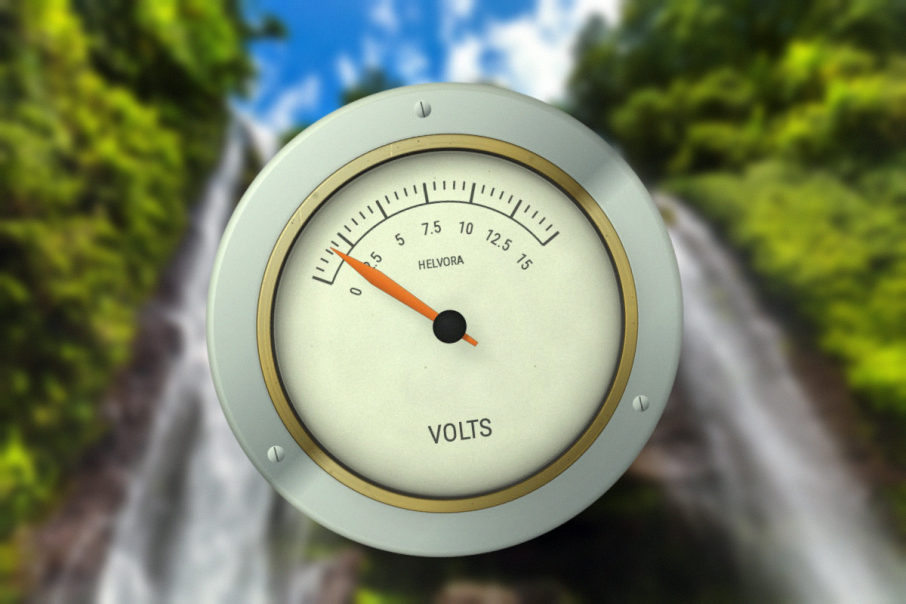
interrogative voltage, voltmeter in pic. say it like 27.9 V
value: 1.75 V
